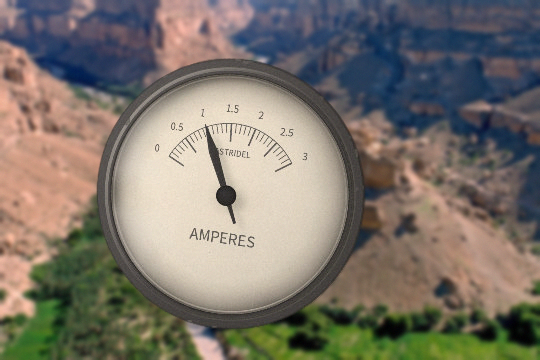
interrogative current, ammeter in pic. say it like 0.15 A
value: 1 A
